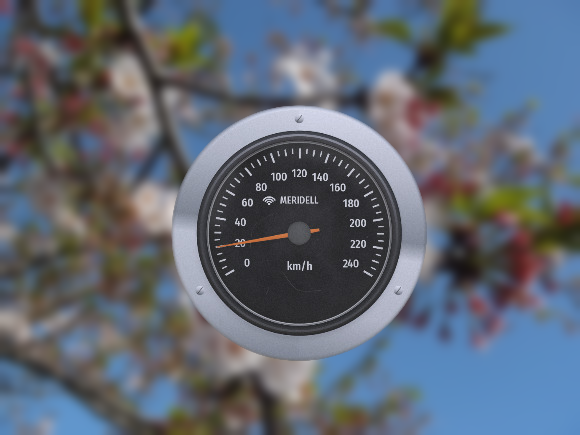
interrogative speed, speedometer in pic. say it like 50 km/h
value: 20 km/h
